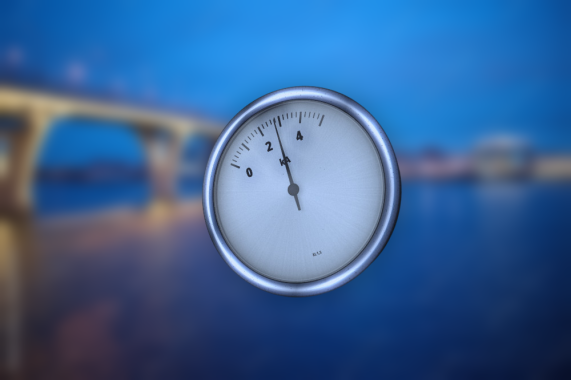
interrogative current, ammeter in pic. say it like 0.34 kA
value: 2.8 kA
